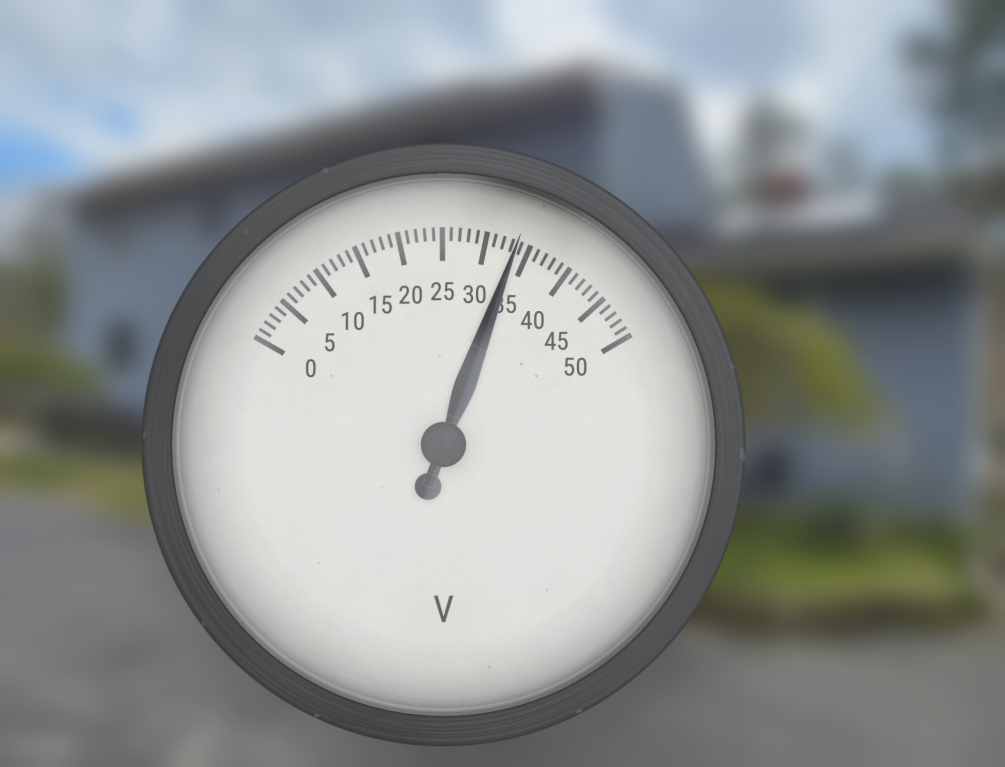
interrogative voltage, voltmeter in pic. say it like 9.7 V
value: 33.5 V
